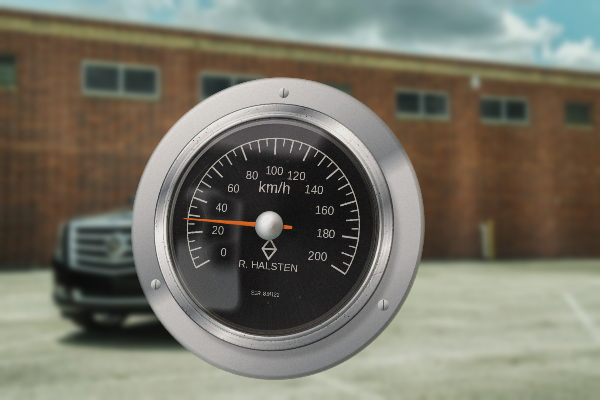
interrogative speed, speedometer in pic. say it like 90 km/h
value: 27.5 km/h
